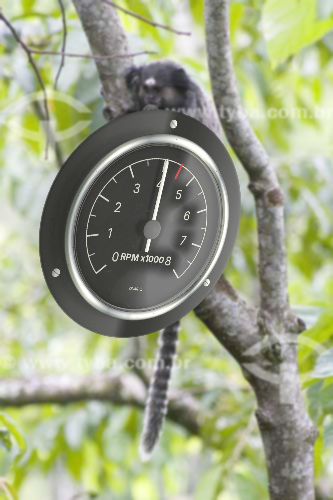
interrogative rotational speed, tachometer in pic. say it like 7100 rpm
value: 4000 rpm
